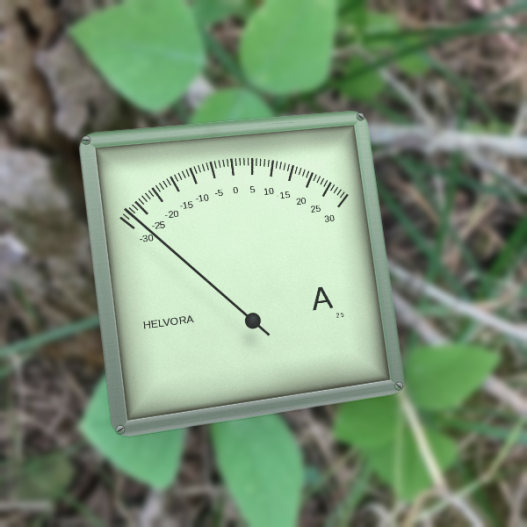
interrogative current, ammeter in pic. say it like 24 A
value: -28 A
